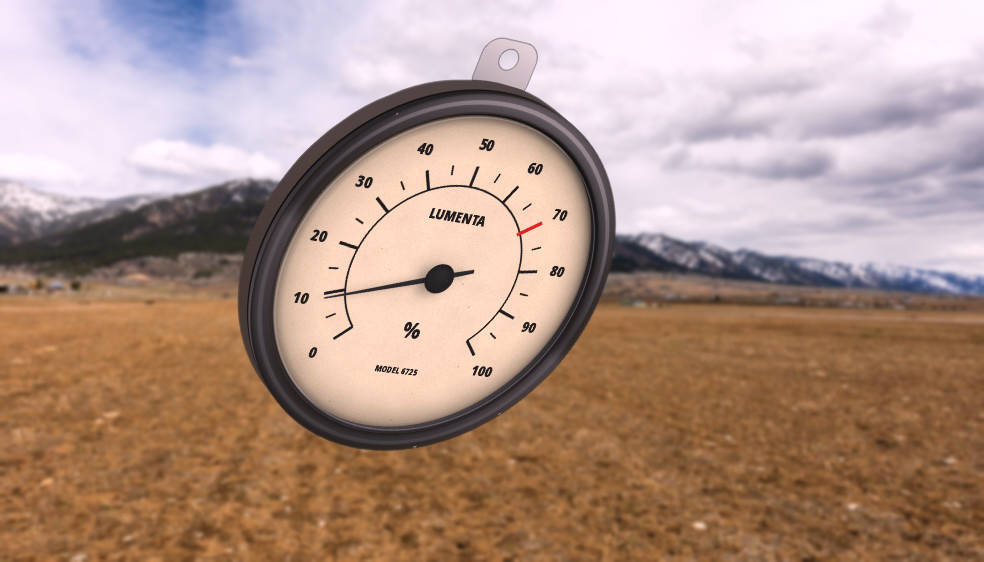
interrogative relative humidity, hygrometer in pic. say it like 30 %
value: 10 %
